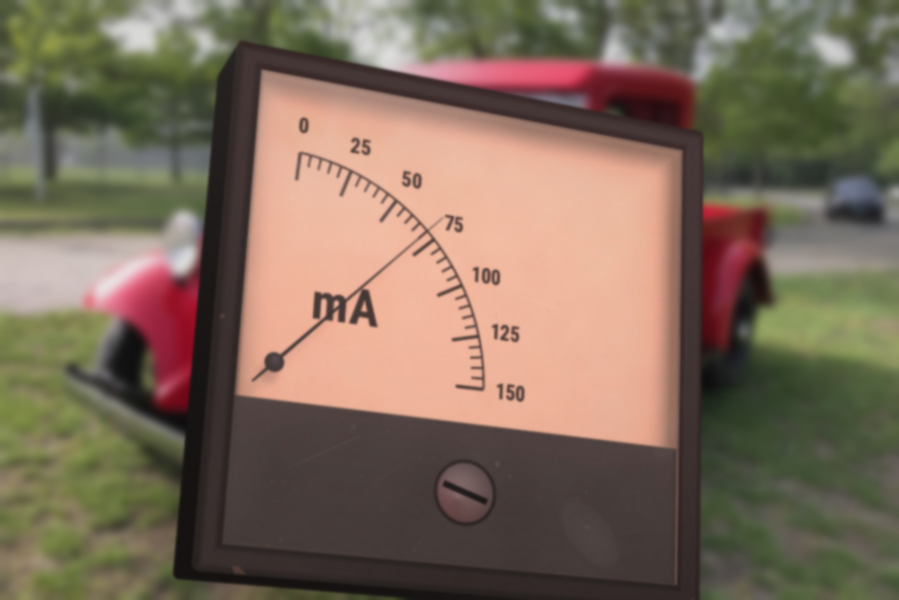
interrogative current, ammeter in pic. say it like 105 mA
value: 70 mA
